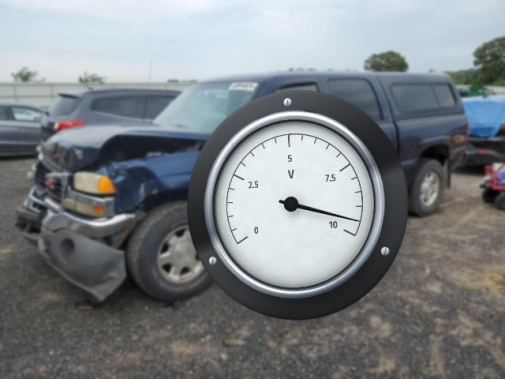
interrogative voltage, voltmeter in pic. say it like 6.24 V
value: 9.5 V
